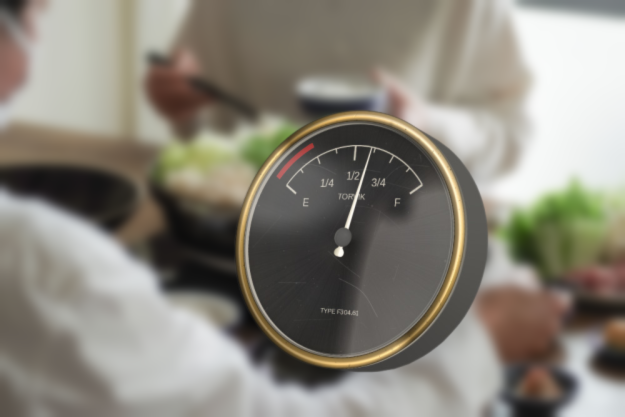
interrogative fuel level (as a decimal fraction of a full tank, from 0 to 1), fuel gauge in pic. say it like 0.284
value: 0.625
